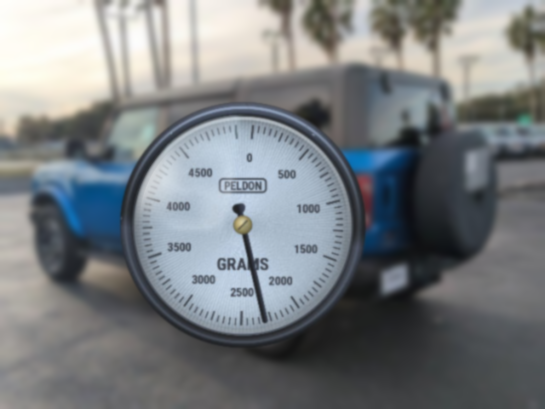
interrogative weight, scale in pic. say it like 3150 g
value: 2300 g
